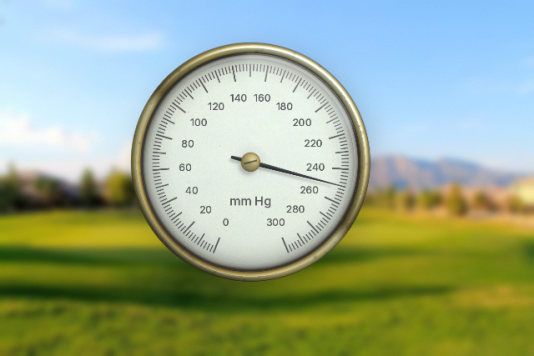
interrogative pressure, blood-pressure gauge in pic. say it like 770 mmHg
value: 250 mmHg
